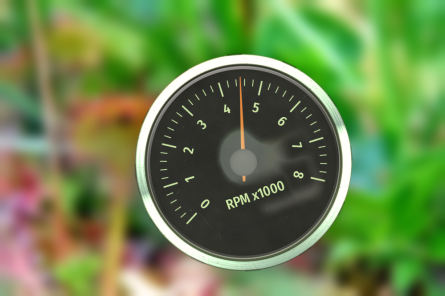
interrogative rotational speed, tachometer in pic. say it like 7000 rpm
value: 4500 rpm
